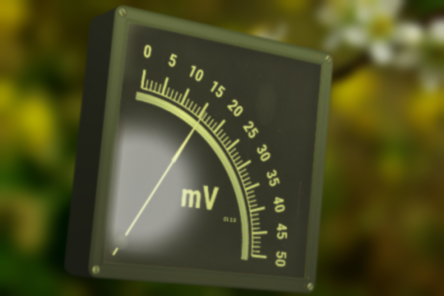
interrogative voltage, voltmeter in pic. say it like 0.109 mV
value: 15 mV
